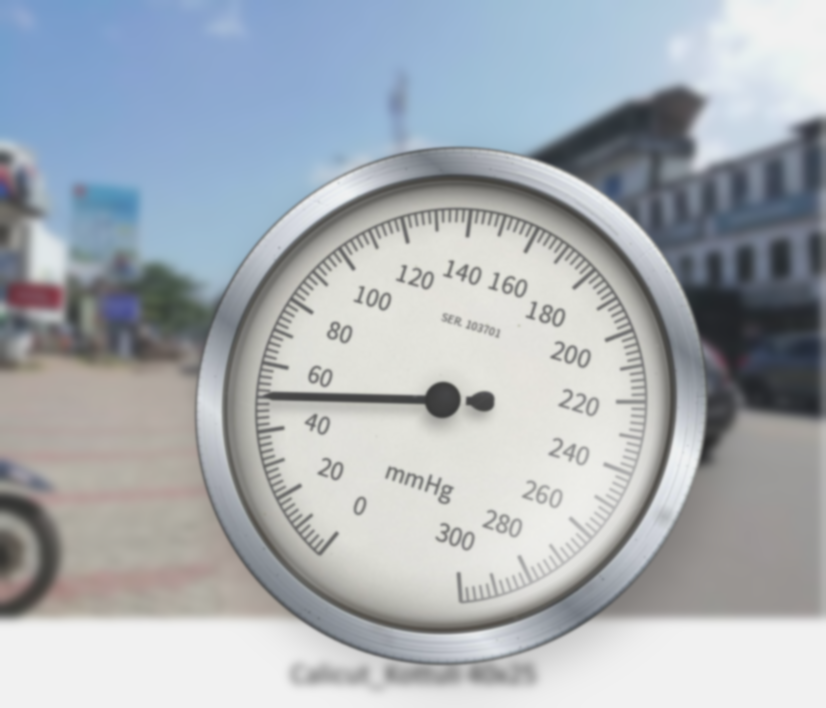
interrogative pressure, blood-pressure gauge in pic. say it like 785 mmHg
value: 50 mmHg
